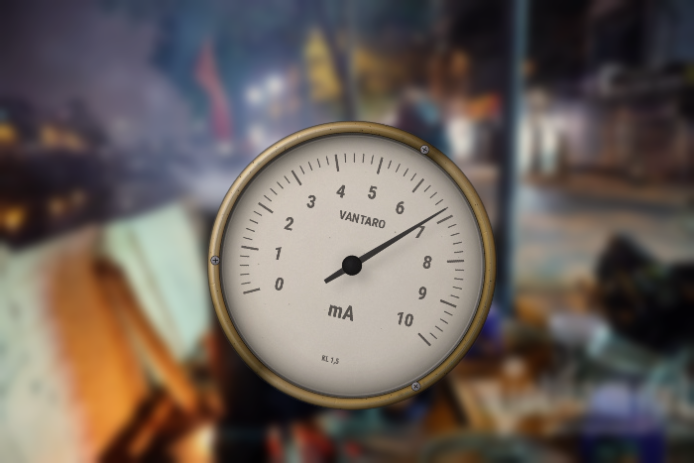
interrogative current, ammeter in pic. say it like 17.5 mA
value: 6.8 mA
